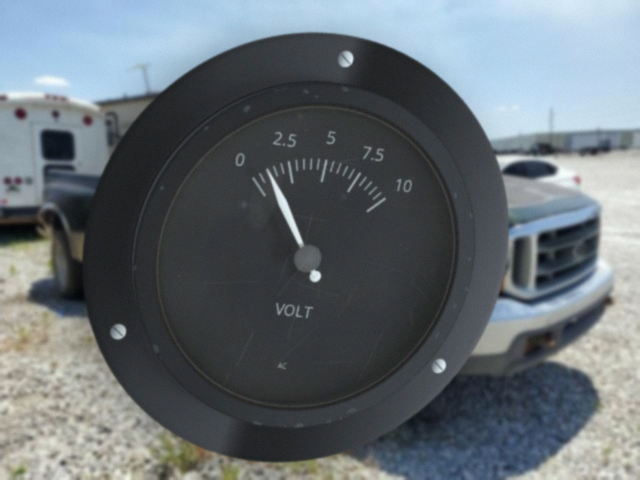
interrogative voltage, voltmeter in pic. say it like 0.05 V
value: 1 V
